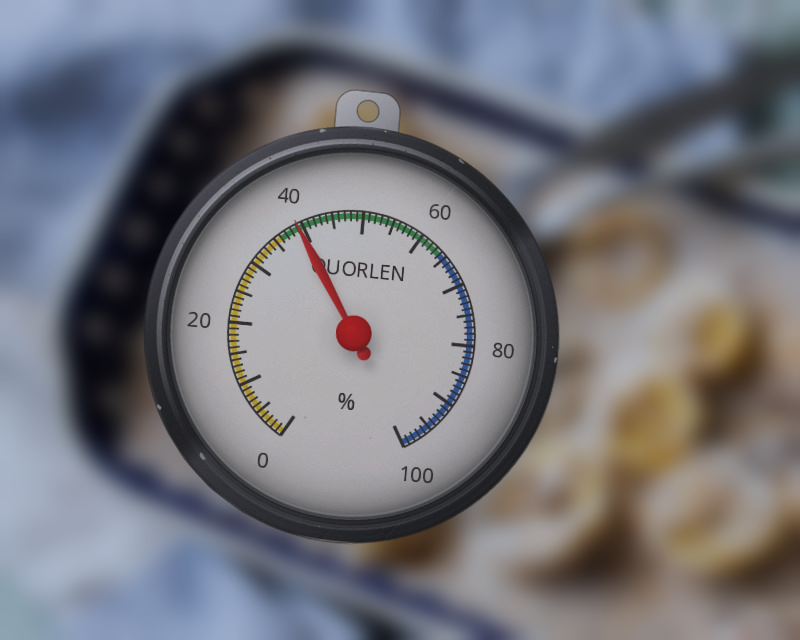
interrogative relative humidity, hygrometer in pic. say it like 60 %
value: 39 %
